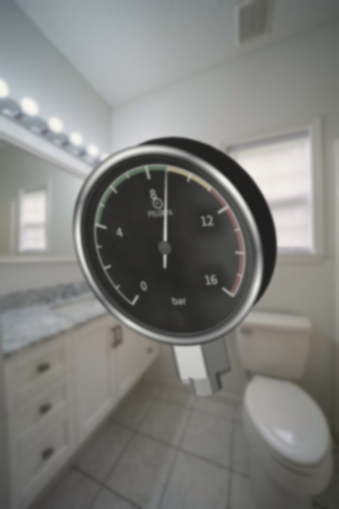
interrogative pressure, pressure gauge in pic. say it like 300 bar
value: 9 bar
